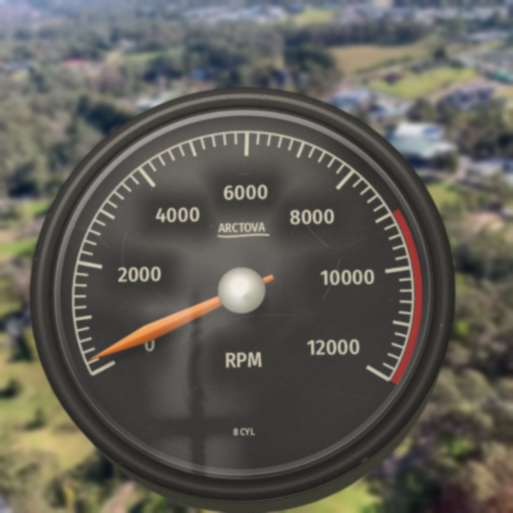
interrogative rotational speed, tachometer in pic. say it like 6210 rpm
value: 200 rpm
